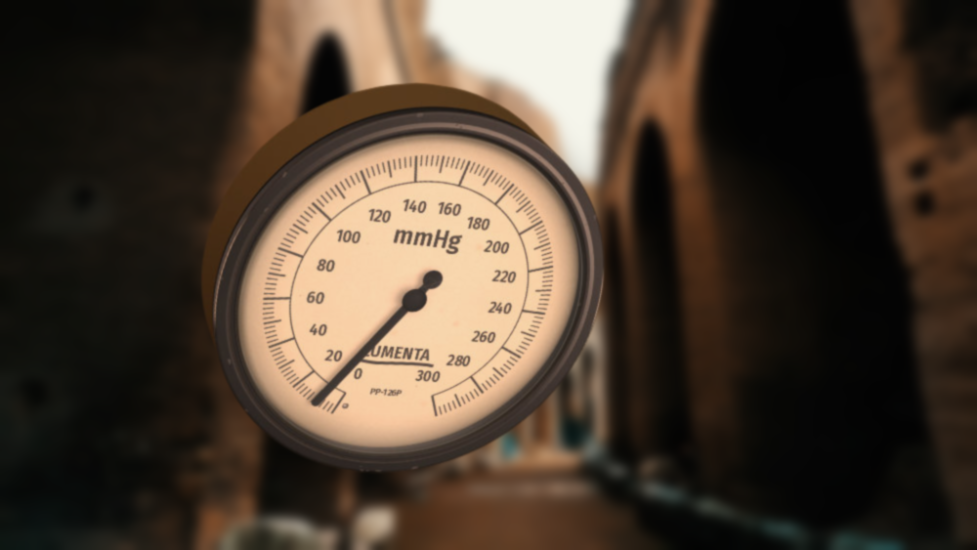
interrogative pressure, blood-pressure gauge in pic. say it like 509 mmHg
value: 10 mmHg
